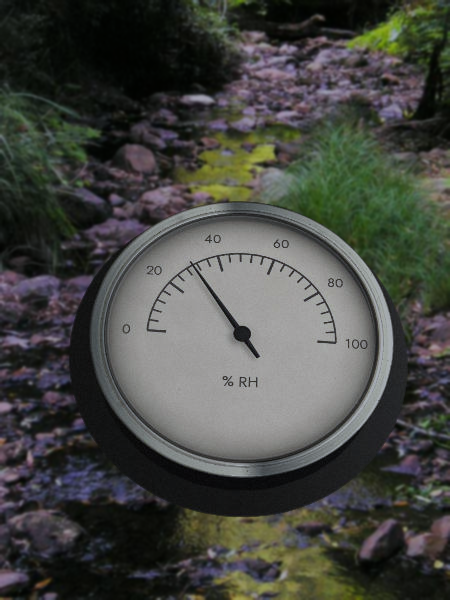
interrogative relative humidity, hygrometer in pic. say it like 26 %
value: 30 %
